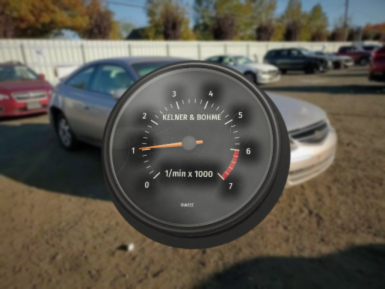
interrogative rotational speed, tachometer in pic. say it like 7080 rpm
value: 1000 rpm
